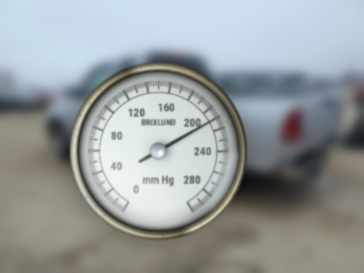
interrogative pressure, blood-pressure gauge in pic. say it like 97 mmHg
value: 210 mmHg
